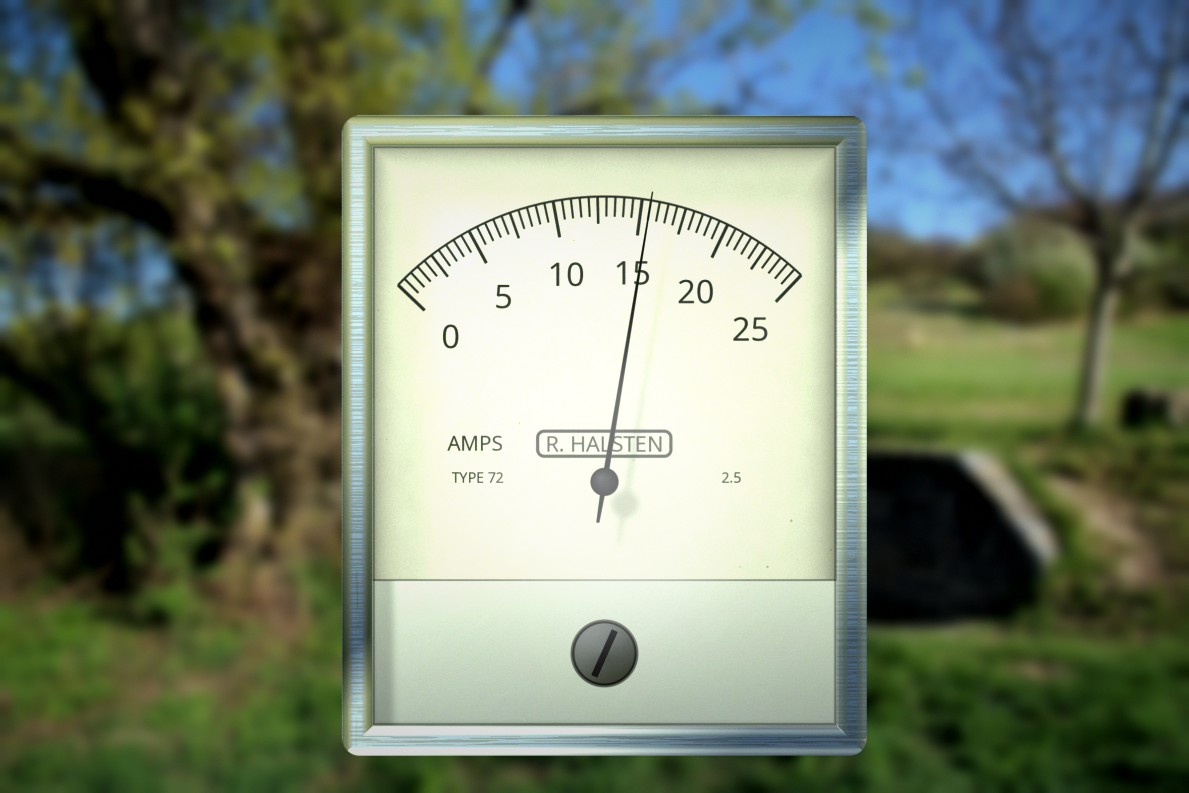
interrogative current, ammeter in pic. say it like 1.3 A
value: 15.5 A
